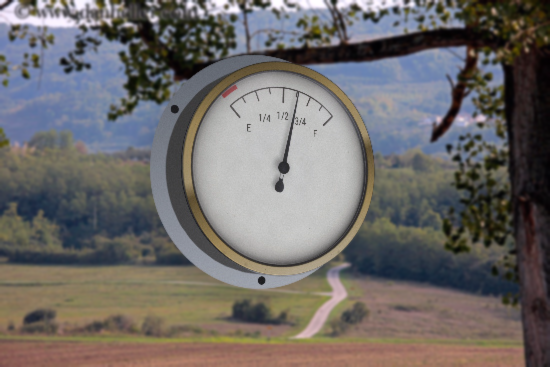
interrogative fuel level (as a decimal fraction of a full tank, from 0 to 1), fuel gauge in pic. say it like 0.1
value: 0.625
